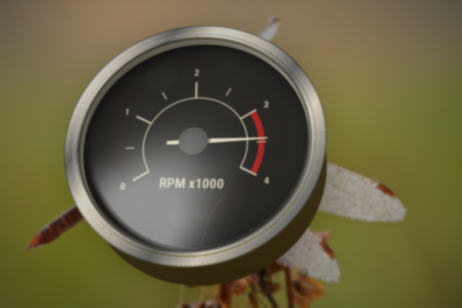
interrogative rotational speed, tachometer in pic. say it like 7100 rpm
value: 3500 rpm
